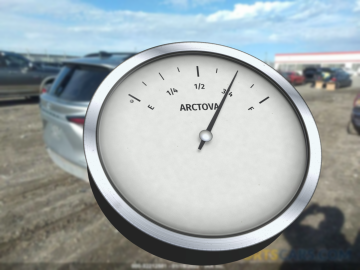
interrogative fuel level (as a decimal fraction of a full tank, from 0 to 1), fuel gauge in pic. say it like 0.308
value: 0.75
